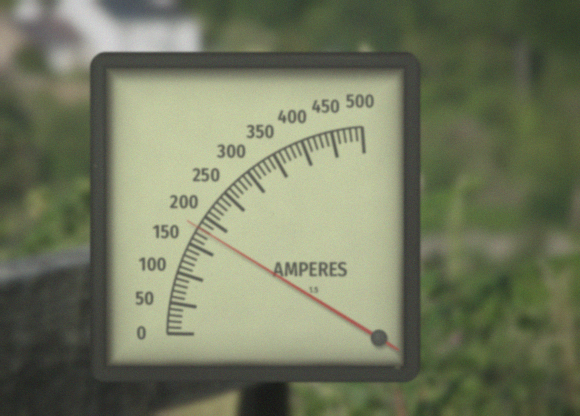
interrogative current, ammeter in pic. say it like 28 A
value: 180 A
